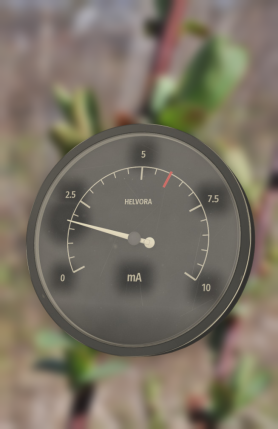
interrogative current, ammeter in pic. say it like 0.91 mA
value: 1.75 mA
